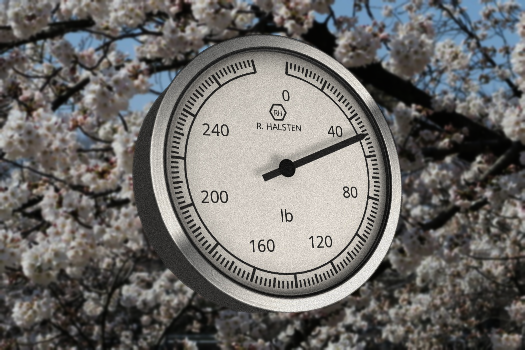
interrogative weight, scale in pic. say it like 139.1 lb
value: 50 lb
